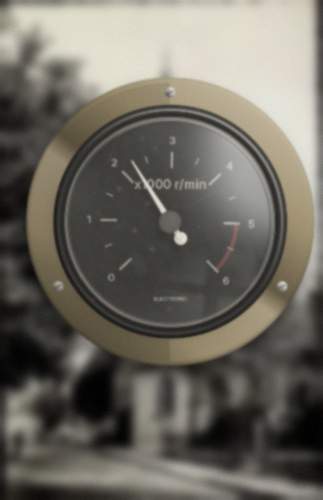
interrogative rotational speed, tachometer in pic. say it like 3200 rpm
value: 2250 rpm
